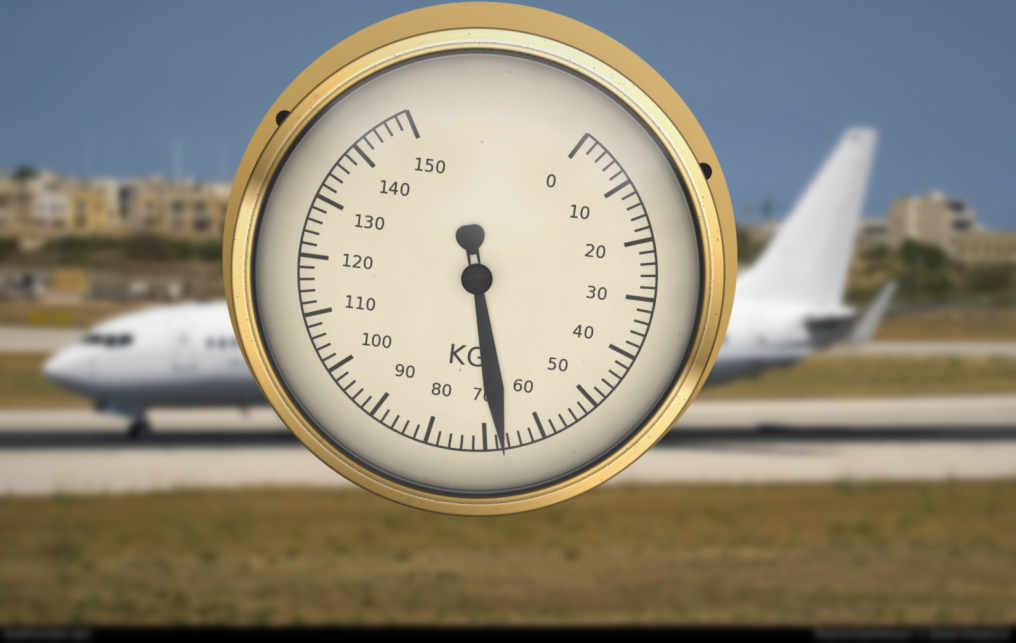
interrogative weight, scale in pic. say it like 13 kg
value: 67 kg
